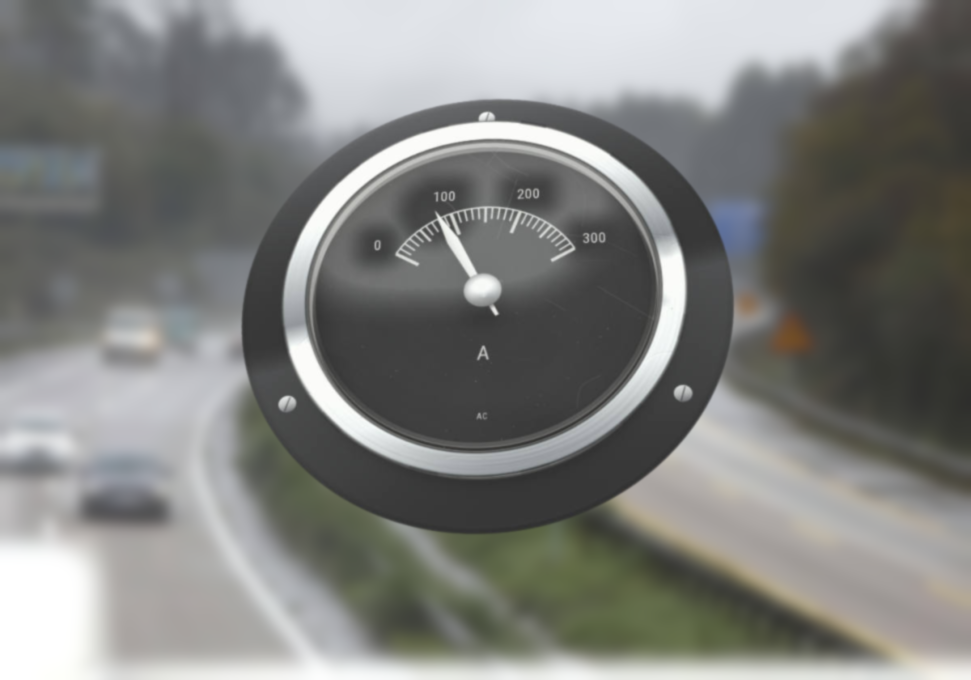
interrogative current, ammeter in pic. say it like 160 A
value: 80 A
